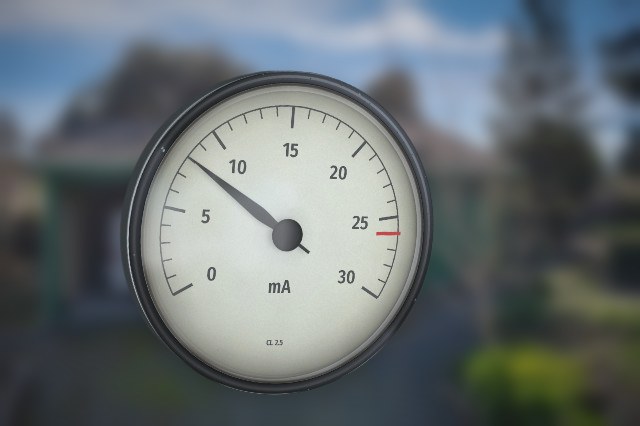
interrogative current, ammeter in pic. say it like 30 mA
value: 8 mA
